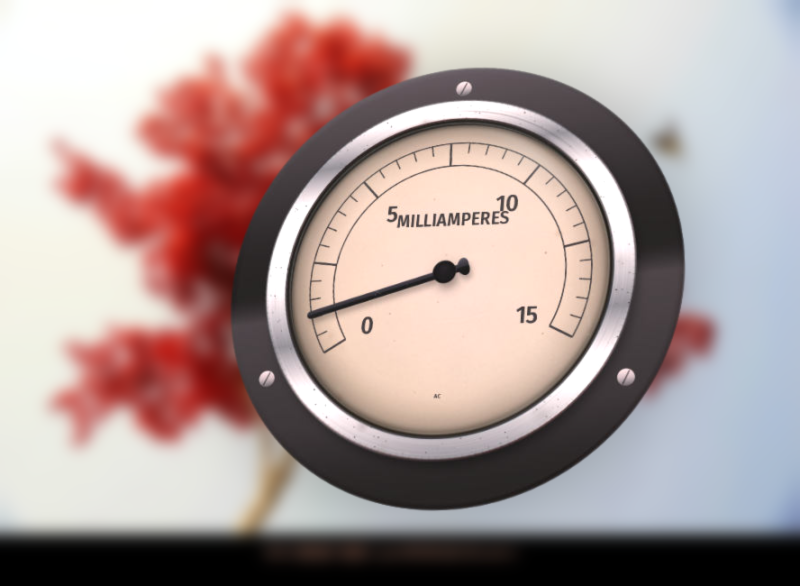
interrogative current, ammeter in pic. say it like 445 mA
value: 1 mA
